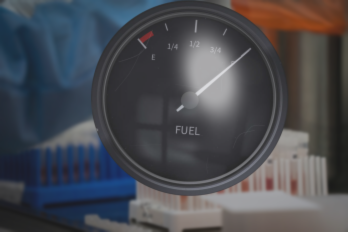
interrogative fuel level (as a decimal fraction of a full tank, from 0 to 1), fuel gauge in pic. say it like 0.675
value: 1
